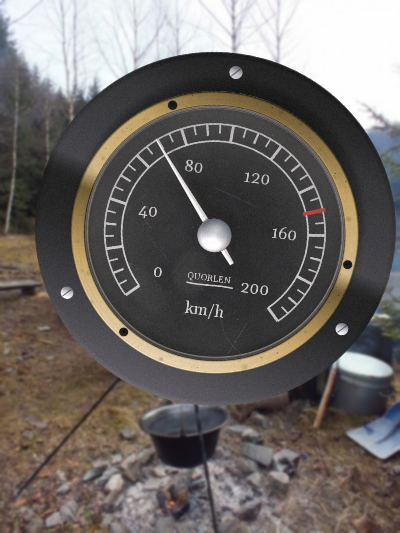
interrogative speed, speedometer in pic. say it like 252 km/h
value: 70 km/h
